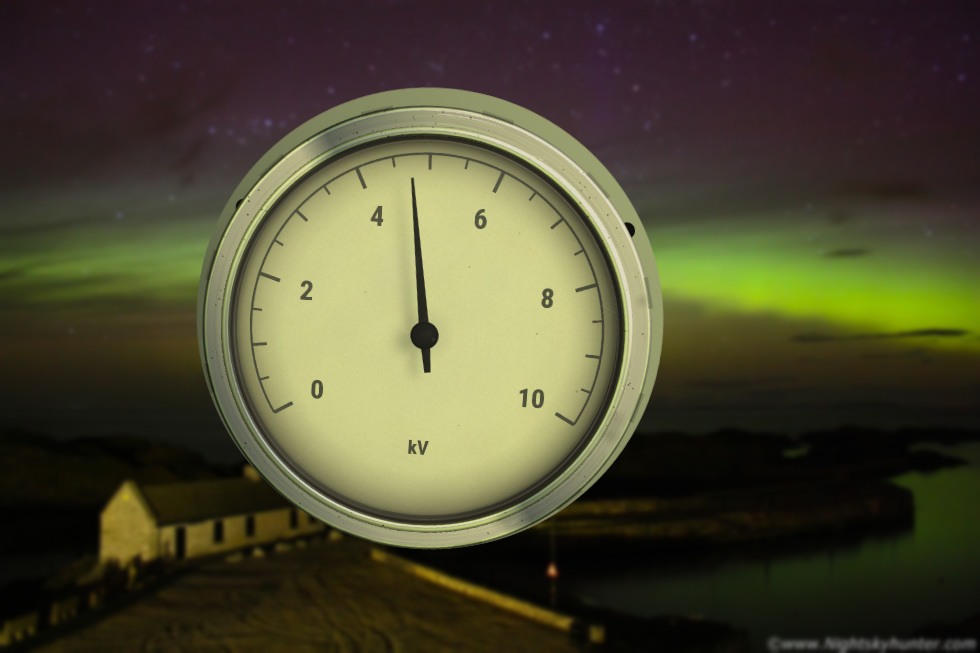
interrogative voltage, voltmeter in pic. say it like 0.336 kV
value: 4.75 kV
